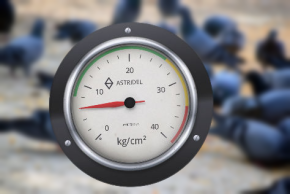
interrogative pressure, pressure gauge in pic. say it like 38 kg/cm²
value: 6 kg/cm²
